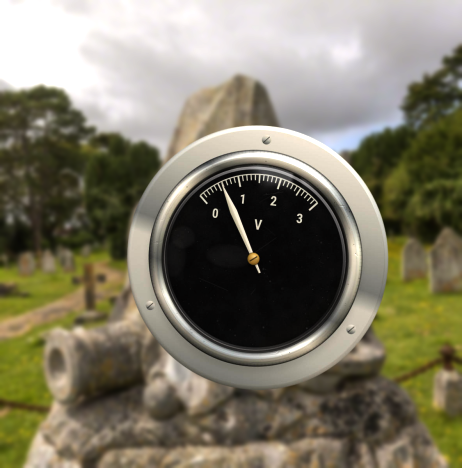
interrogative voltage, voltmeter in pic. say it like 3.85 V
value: 0.6 V
